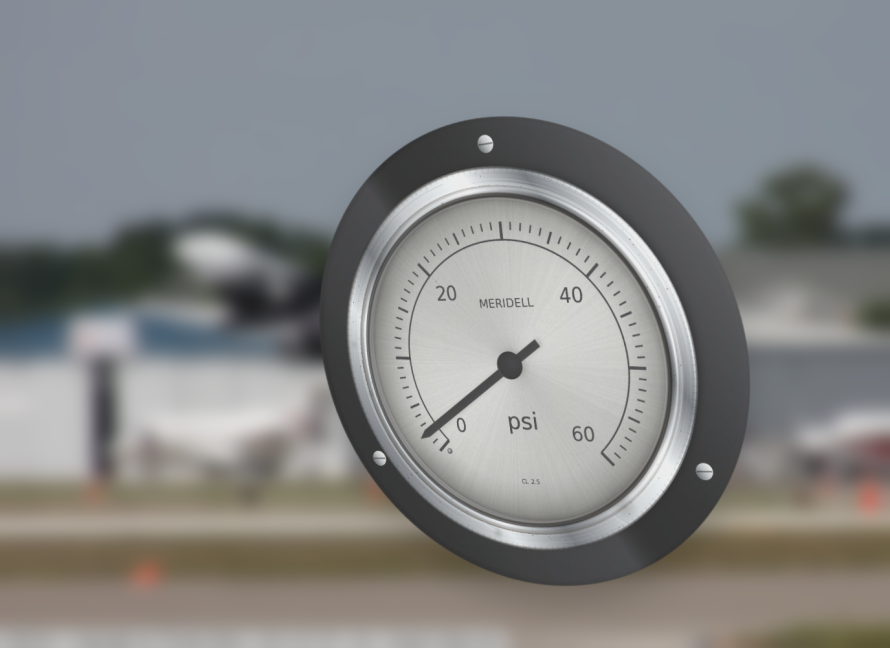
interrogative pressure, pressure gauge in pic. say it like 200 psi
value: 2 psi
